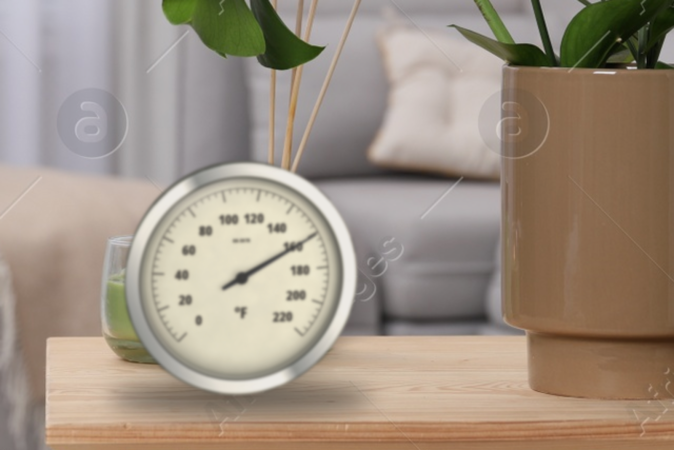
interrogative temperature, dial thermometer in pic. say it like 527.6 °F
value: 160 °F
